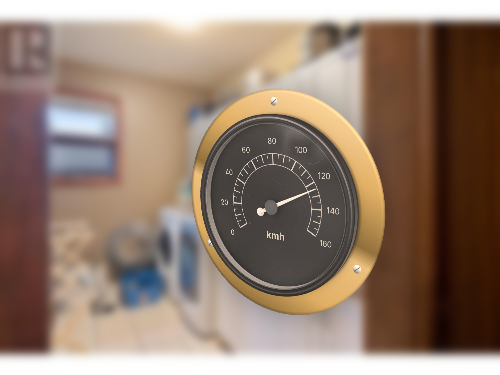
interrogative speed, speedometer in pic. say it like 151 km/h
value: 125 km/h
